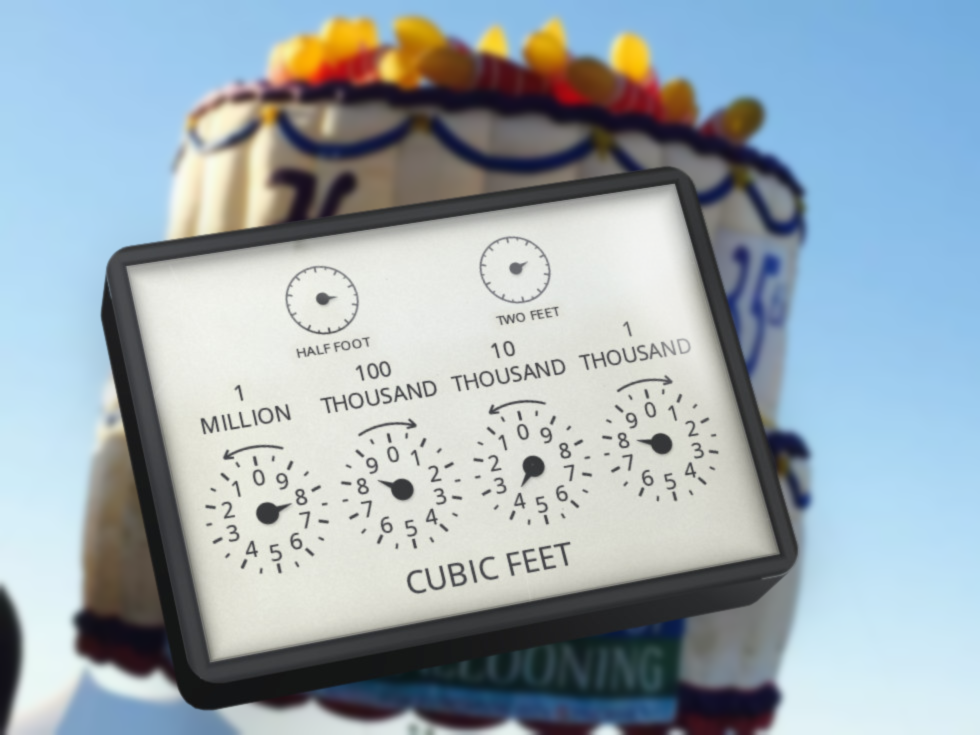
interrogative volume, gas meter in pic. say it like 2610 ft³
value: 783800 ft³
